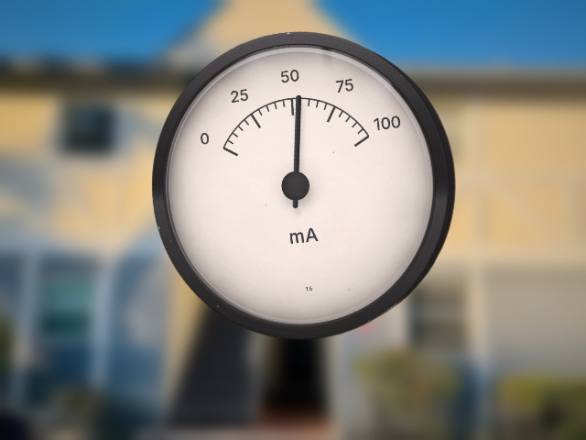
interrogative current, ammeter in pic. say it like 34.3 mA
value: 55 mA
